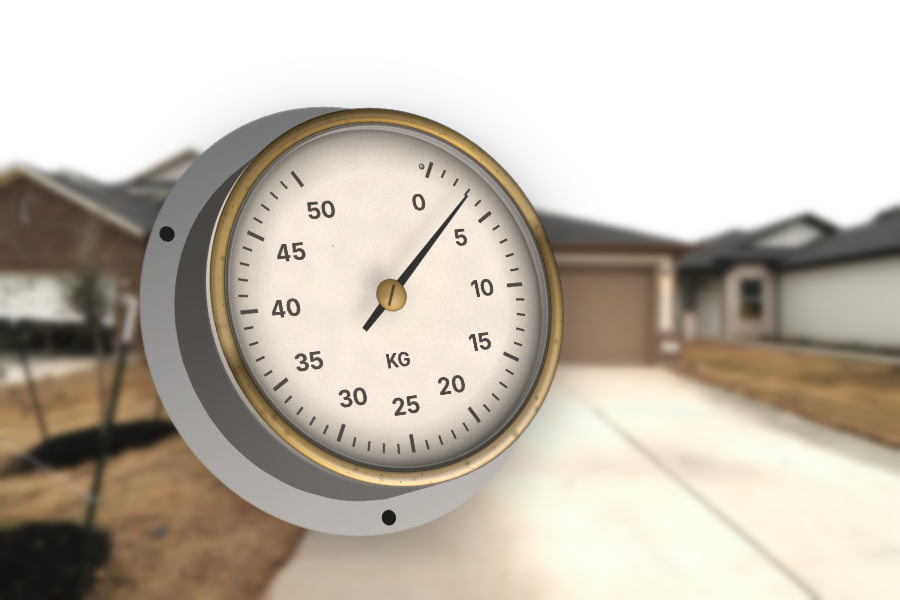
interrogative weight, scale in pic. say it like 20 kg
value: 3 kg
